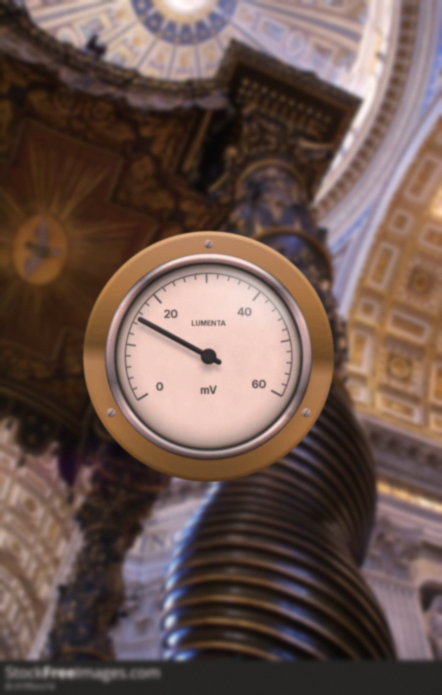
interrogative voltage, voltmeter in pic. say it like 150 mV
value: 15 mV
